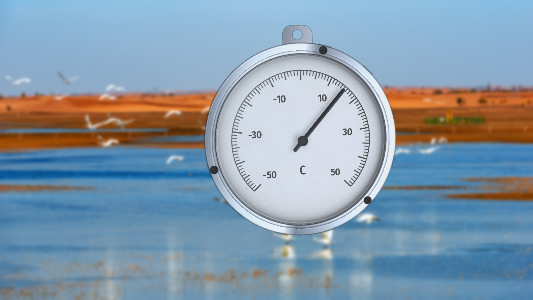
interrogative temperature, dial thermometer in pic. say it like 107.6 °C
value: 15 °C
